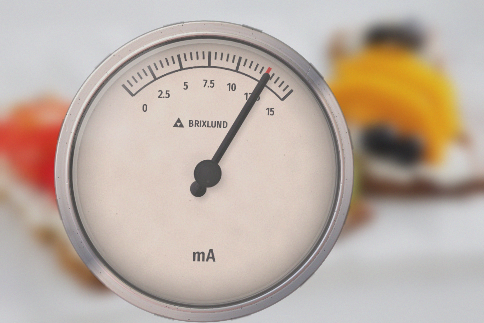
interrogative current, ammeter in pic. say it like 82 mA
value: 12.5 mA
